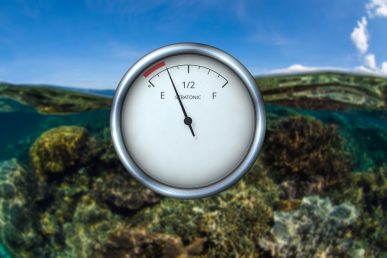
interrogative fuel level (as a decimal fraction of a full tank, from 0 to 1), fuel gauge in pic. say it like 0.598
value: 0.25
